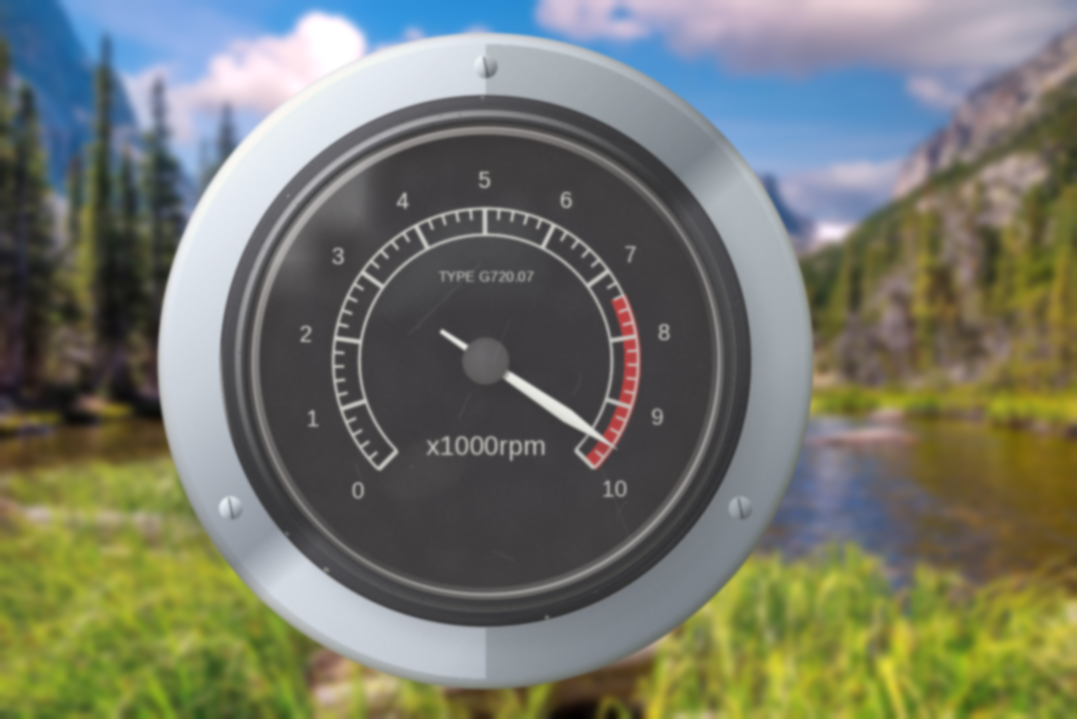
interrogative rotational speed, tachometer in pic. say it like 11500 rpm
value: 9600 rpm
